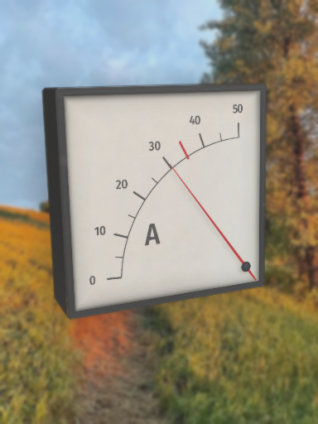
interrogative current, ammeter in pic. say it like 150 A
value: 30 A
